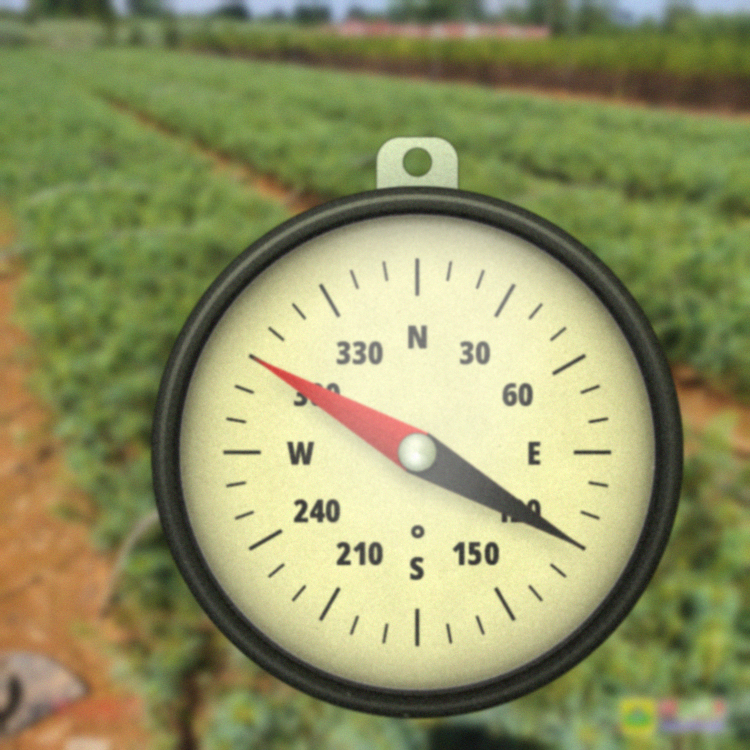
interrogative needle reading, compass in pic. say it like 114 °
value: 300 °
